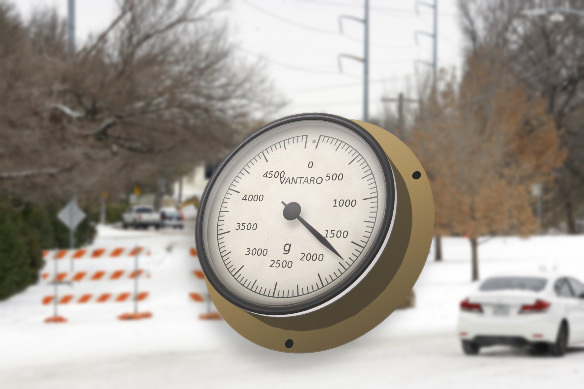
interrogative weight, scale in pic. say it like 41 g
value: 1700 g
